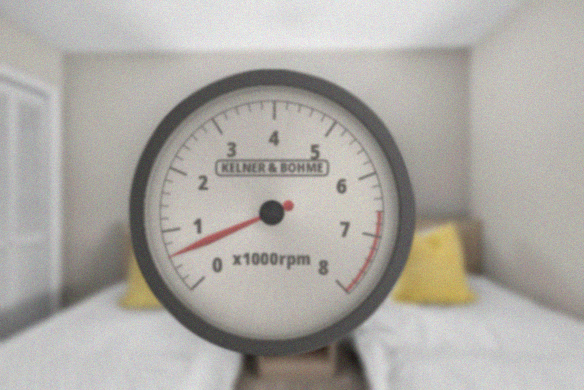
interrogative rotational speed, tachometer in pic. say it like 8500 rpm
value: 600 rpm
